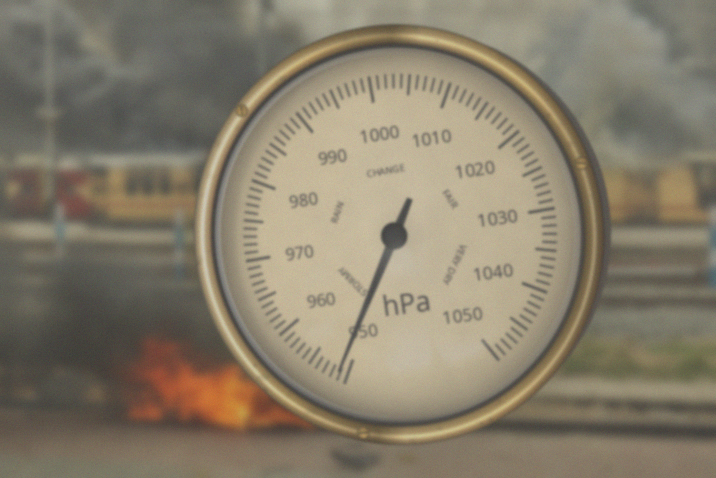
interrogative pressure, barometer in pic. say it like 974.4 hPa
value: 951 hPa
